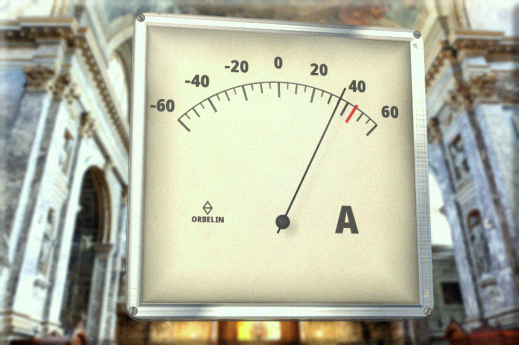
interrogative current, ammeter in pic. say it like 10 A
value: 35 A
